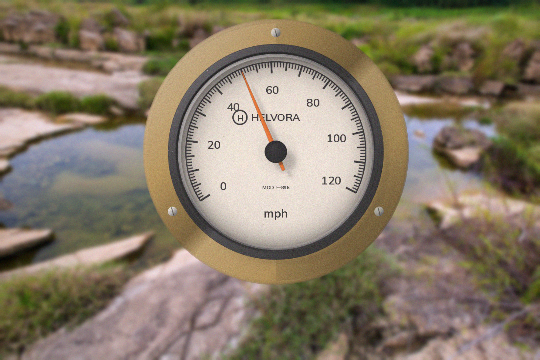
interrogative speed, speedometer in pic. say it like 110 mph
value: 50 mph
